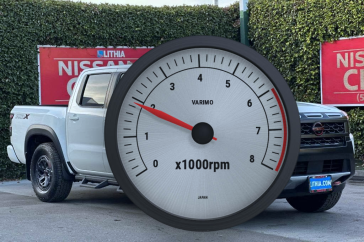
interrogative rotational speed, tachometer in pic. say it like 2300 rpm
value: 1900 rpm
